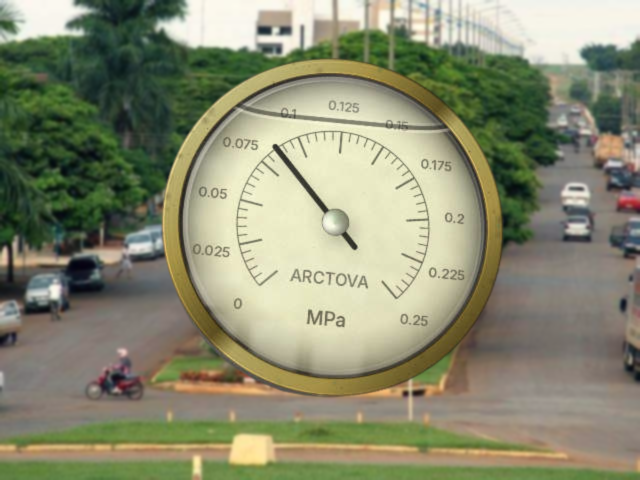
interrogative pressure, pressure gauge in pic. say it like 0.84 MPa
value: 0.085 MPa
